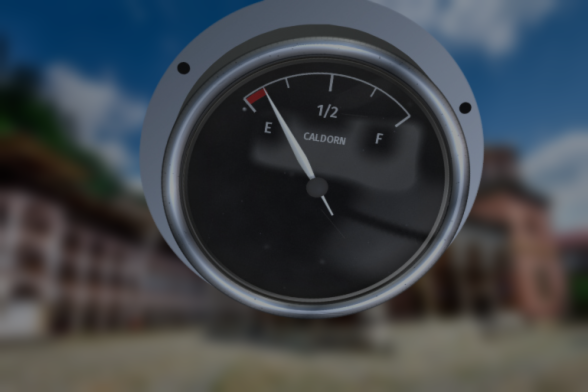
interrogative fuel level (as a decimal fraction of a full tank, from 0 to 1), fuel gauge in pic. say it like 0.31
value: 0.125
